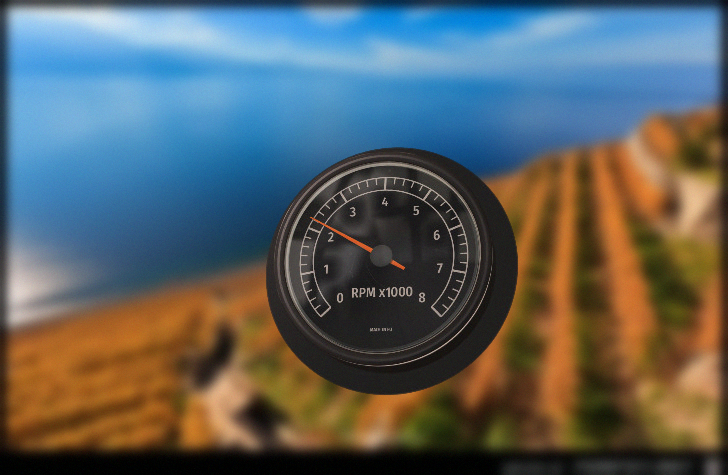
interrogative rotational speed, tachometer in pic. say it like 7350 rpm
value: 2200 rpm
